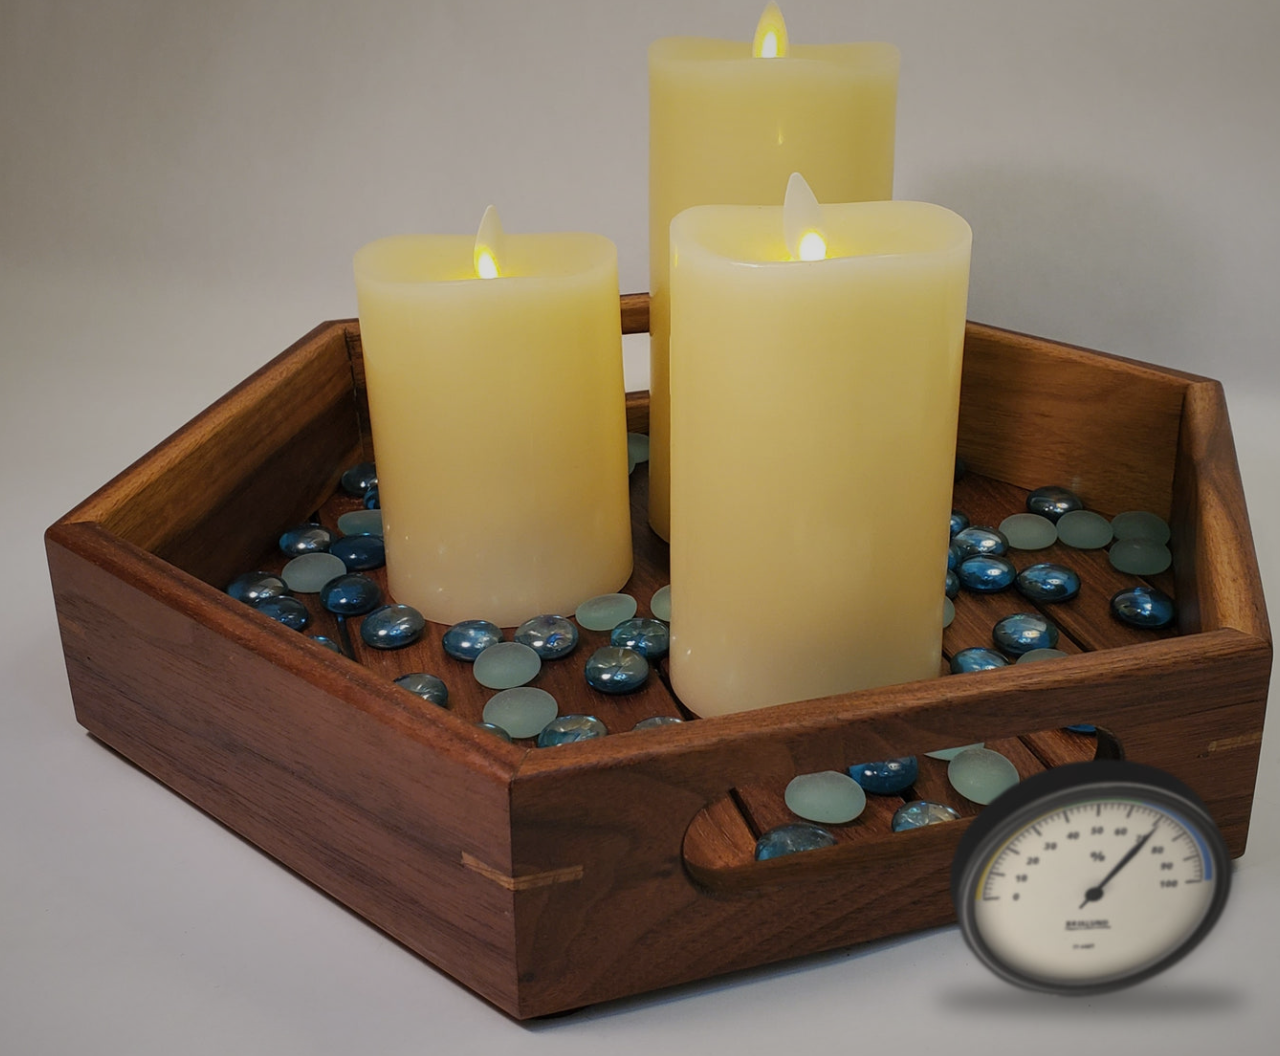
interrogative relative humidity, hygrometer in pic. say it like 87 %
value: 70 %
